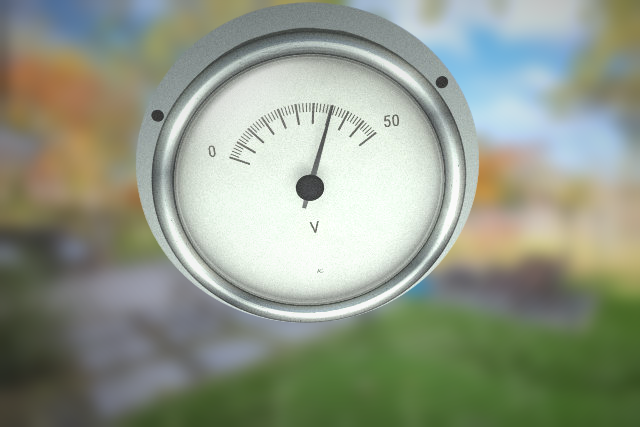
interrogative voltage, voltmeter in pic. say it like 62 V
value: 35 V
